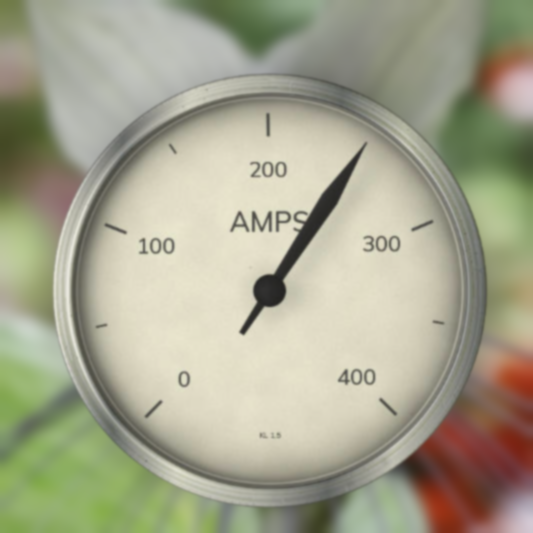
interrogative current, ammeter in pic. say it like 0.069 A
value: 250 A
